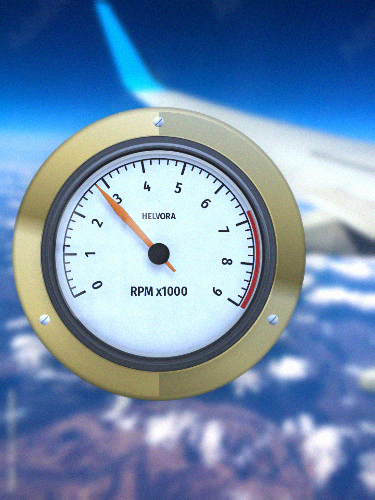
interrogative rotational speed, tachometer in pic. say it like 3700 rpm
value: 2800 rpm
